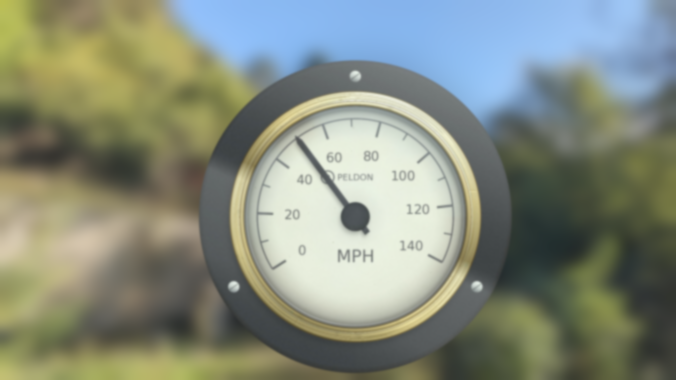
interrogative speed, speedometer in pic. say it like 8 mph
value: 50 mph
